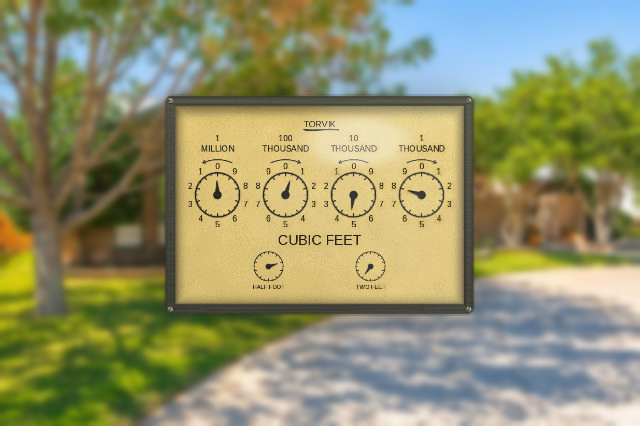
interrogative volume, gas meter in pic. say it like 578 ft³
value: 4800 ft³
